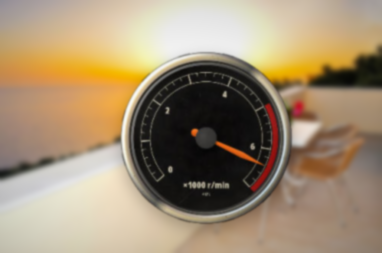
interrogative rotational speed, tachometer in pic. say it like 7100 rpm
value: 6400 rpm
